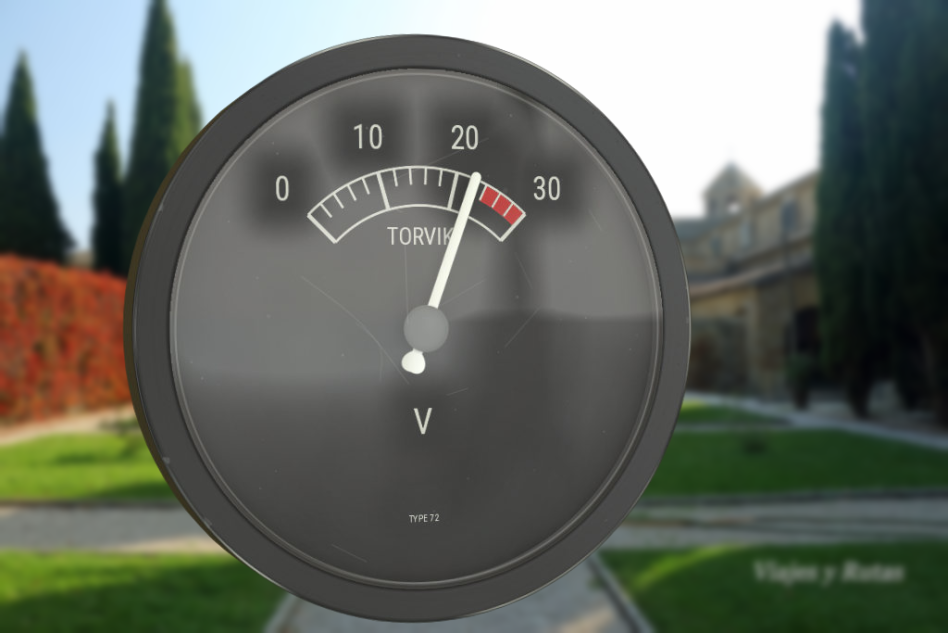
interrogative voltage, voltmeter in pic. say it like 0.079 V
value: 22 V
